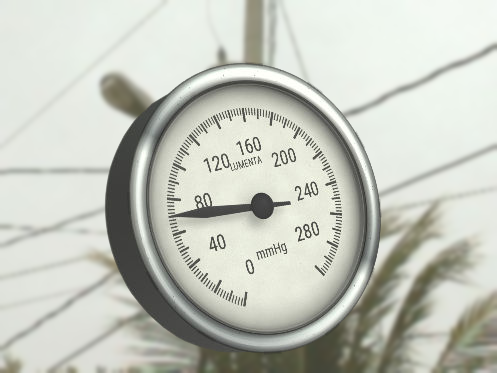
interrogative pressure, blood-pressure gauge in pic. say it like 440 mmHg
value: 70 mmHg
